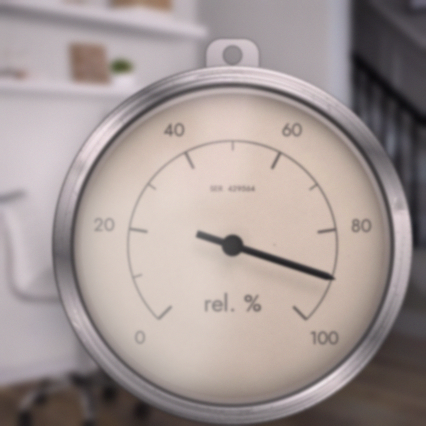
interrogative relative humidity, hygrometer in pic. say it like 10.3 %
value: 90 %
